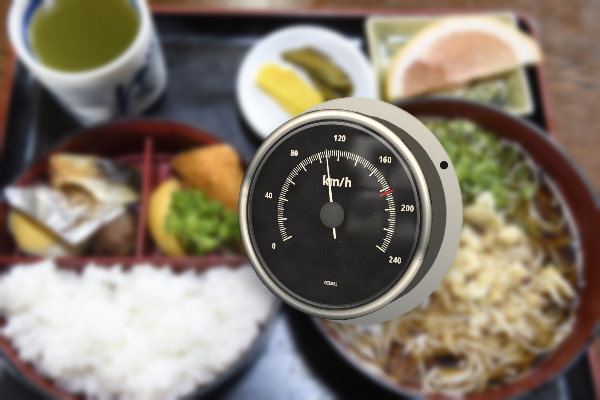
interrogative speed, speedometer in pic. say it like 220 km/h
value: 110 km/h
